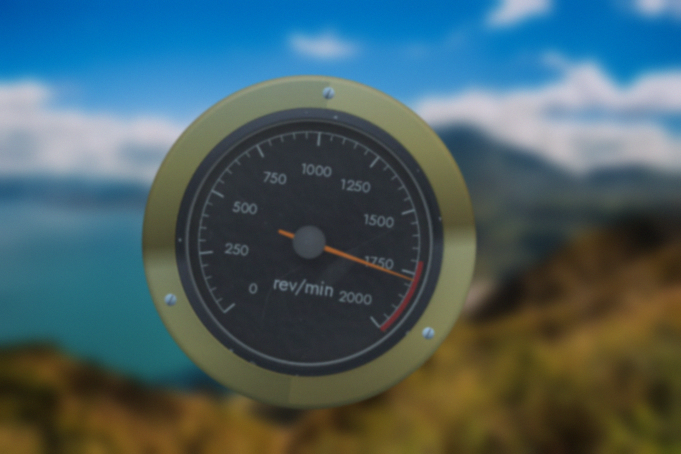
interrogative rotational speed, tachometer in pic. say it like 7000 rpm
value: 1775 rpm
